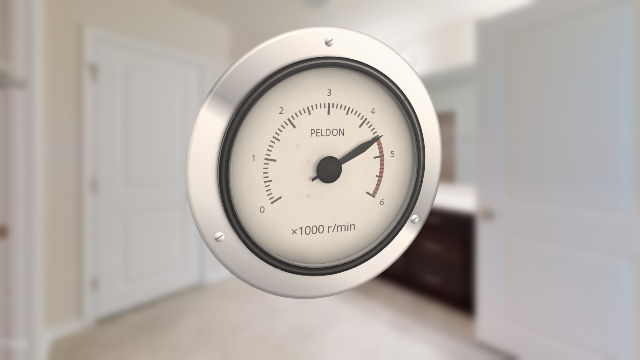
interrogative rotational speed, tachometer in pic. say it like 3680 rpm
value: 4500 rpm
